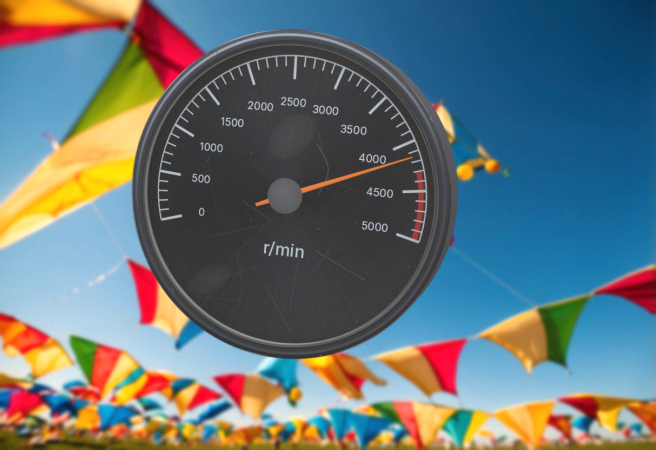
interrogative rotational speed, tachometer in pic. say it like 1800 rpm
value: 4150 rpm
